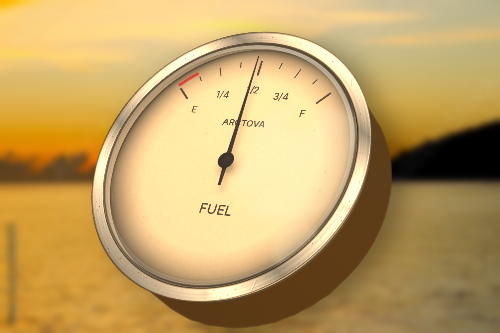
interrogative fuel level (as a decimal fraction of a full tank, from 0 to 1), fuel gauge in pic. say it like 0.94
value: 0.5
